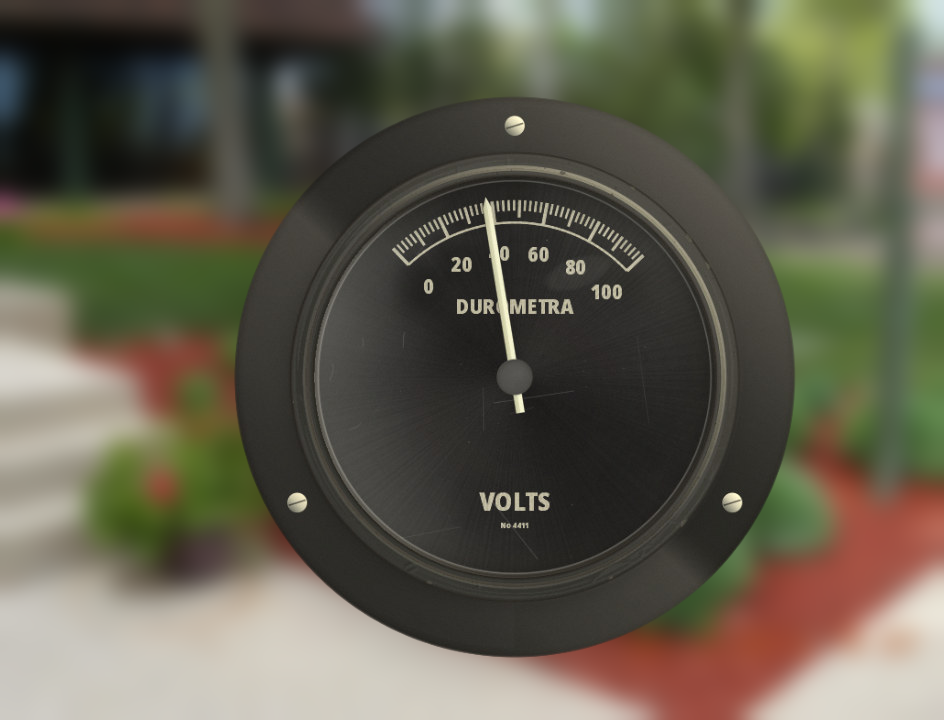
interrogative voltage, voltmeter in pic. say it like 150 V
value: 38 V
